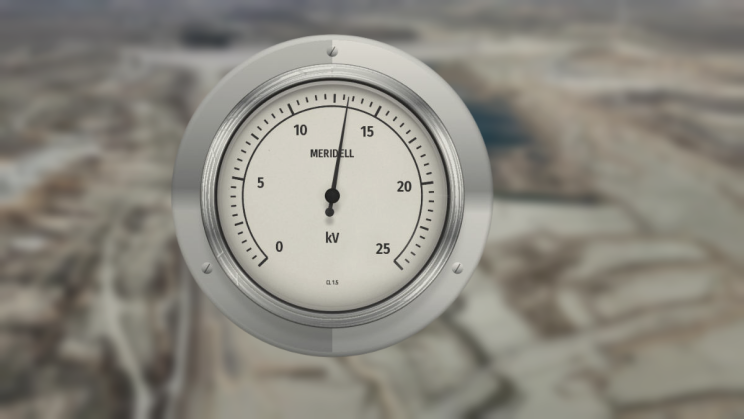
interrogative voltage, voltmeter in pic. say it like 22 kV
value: 13.25 kV
